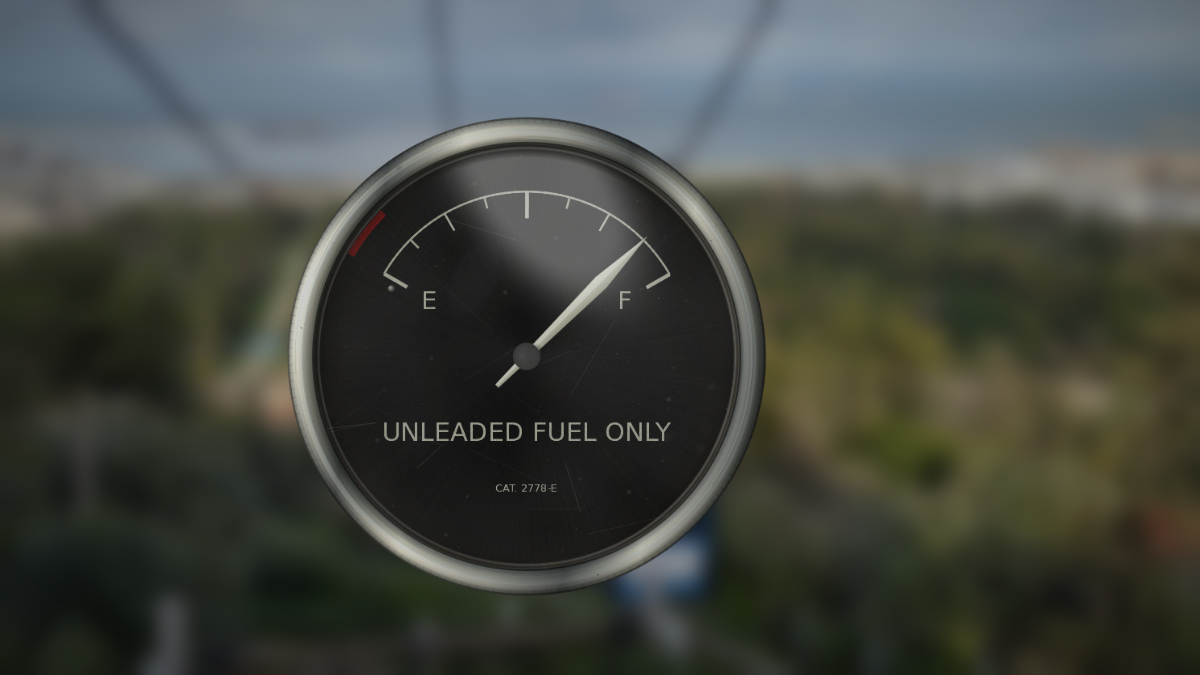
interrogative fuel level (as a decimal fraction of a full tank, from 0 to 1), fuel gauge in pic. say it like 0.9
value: 0.875
